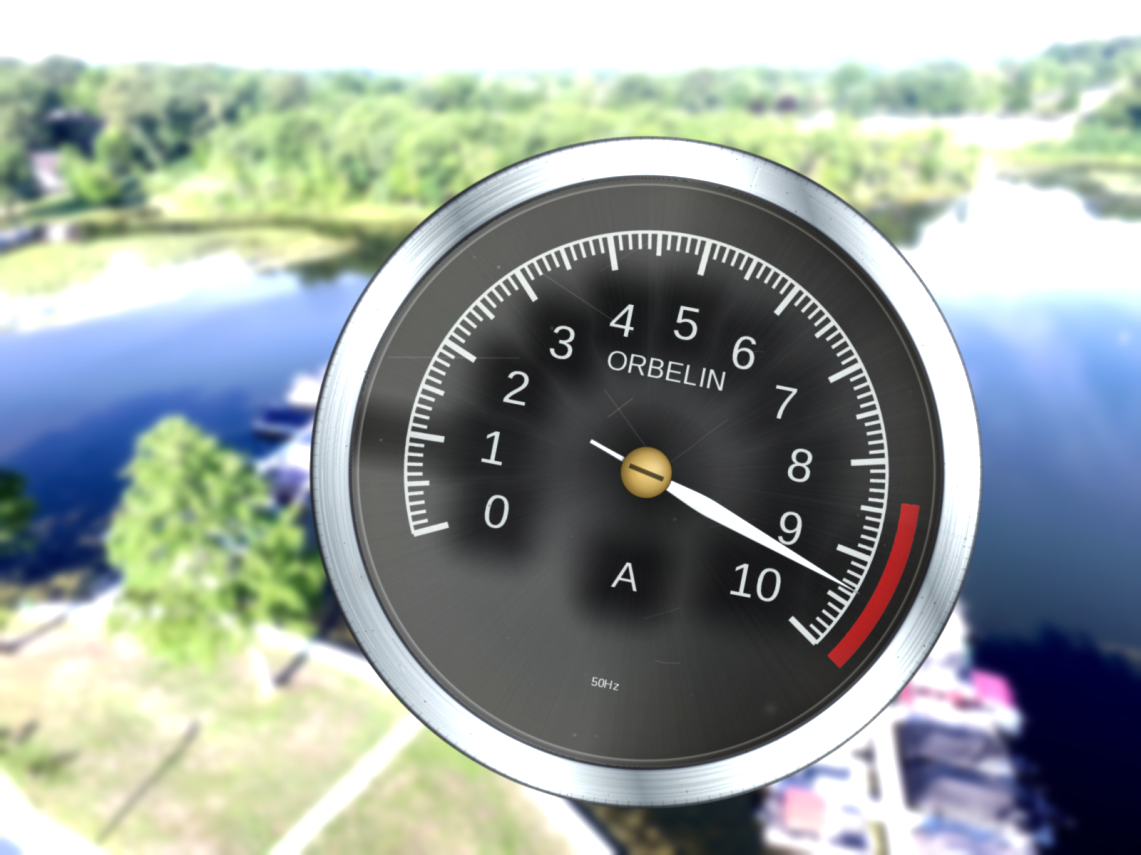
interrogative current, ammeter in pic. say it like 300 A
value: 9.35 A
